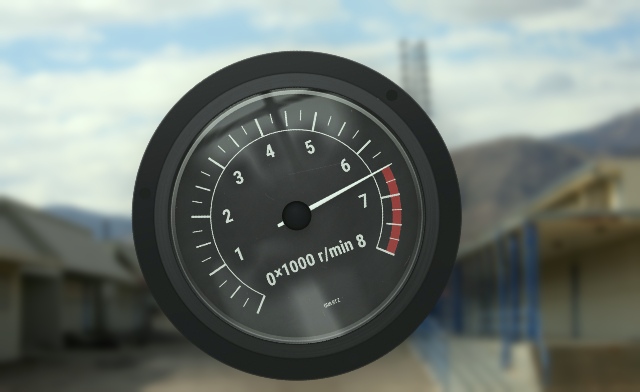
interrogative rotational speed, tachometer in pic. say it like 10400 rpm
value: 6500 rpm
